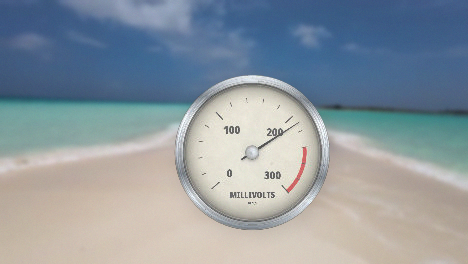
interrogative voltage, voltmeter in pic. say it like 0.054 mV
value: 210 mV
